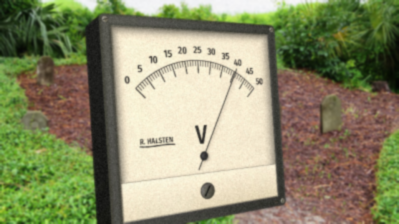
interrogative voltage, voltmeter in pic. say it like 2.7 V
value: 40 V
